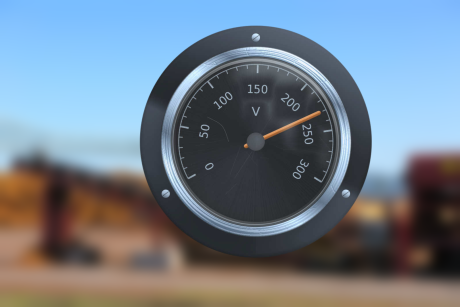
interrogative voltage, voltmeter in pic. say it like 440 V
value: 230 V
